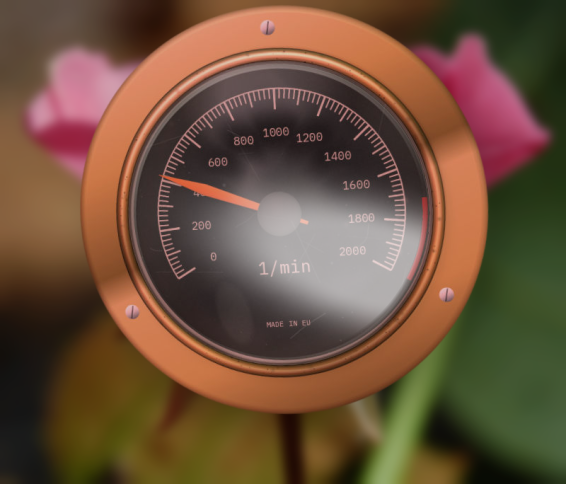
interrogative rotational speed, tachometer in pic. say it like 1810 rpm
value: 420 rpm
